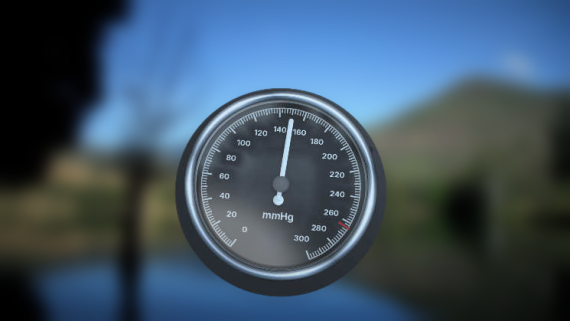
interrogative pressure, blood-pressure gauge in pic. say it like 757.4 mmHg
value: 150 mmHg
